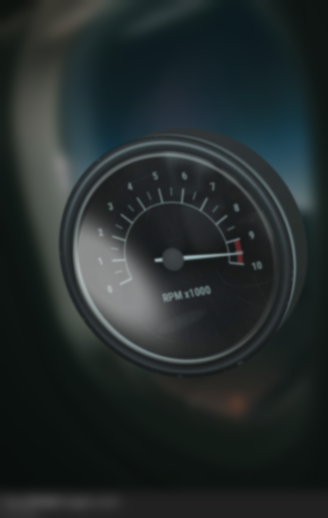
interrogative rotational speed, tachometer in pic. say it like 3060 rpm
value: 9500 rpm
